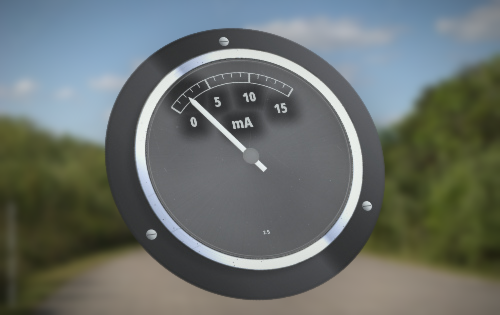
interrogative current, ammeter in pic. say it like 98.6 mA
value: 2 mA
